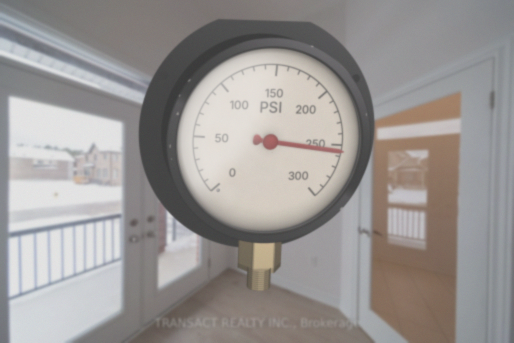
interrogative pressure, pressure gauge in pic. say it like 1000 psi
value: 255 psi
